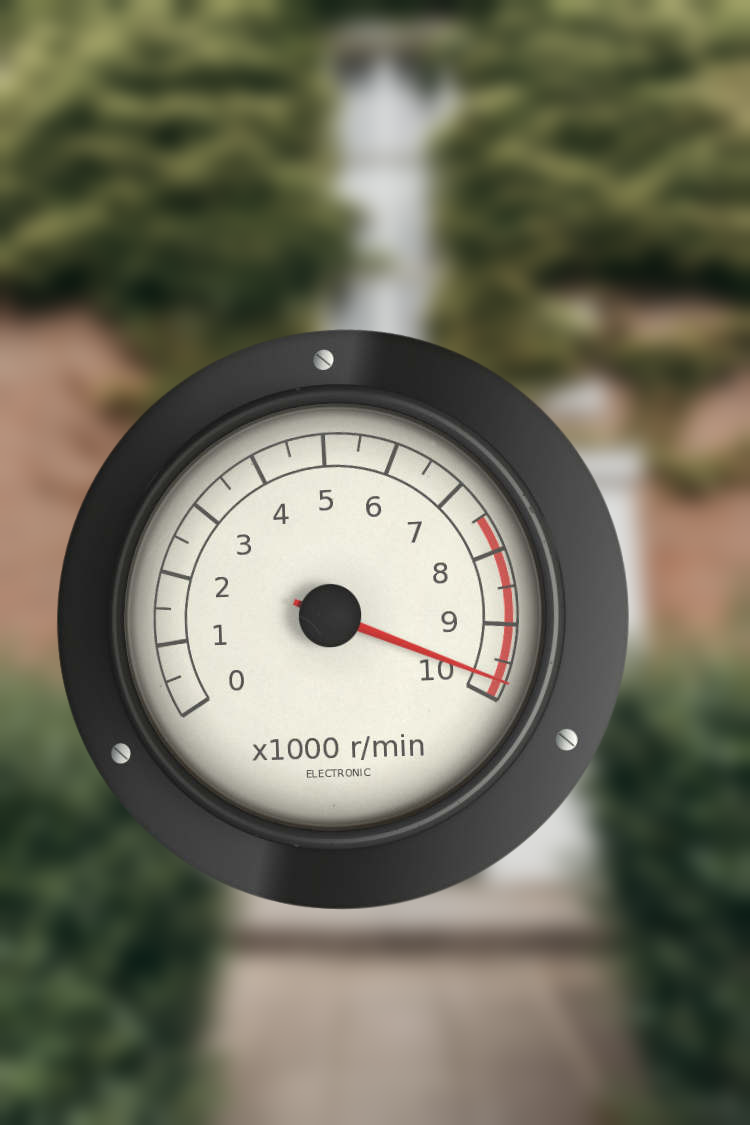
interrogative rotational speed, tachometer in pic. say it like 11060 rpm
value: 9750 rpm
